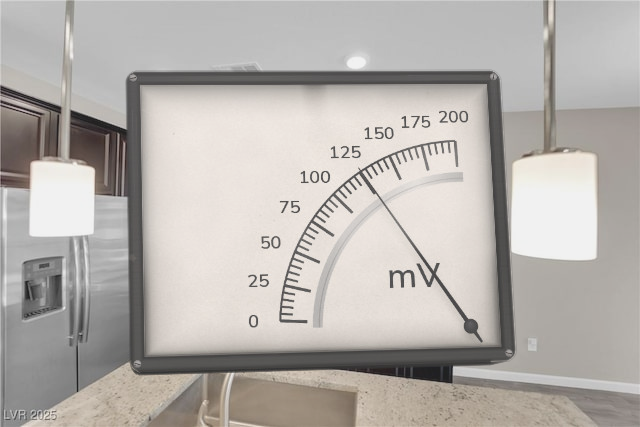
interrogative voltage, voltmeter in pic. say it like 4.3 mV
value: 125 mV
